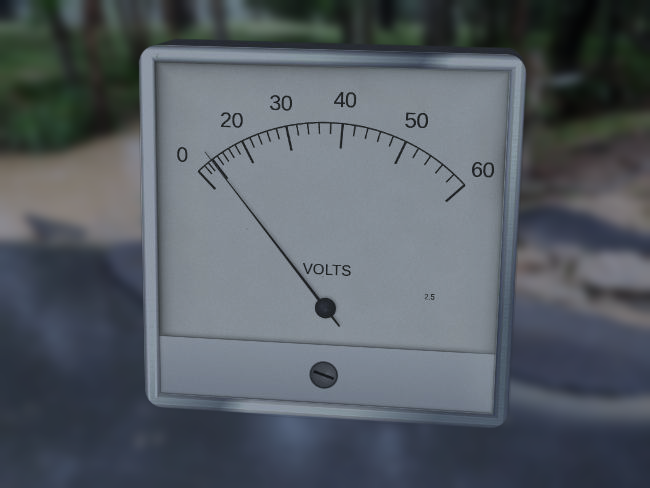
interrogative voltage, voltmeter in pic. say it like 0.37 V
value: 10 V
